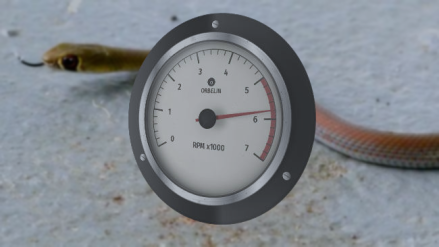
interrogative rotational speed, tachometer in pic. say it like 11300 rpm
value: 5800 rpm
